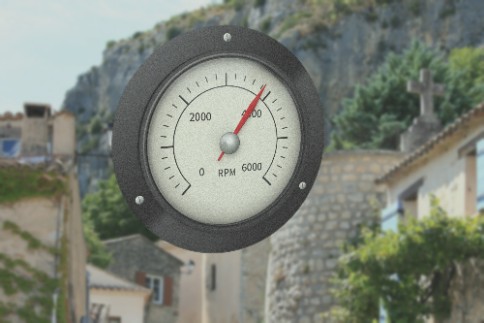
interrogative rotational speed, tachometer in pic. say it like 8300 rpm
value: 3800 rpm
